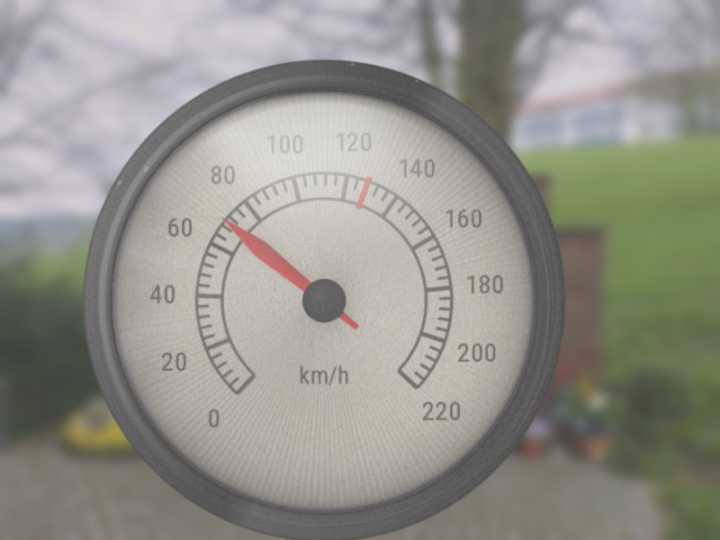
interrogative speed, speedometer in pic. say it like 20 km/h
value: 70 km/h
